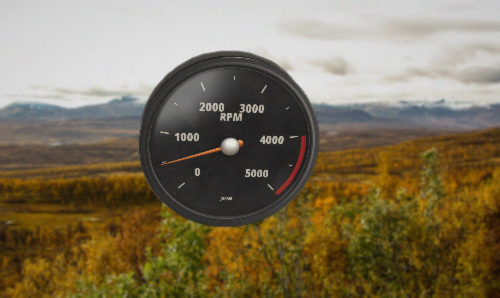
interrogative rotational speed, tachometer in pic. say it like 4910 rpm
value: 500 rpm
